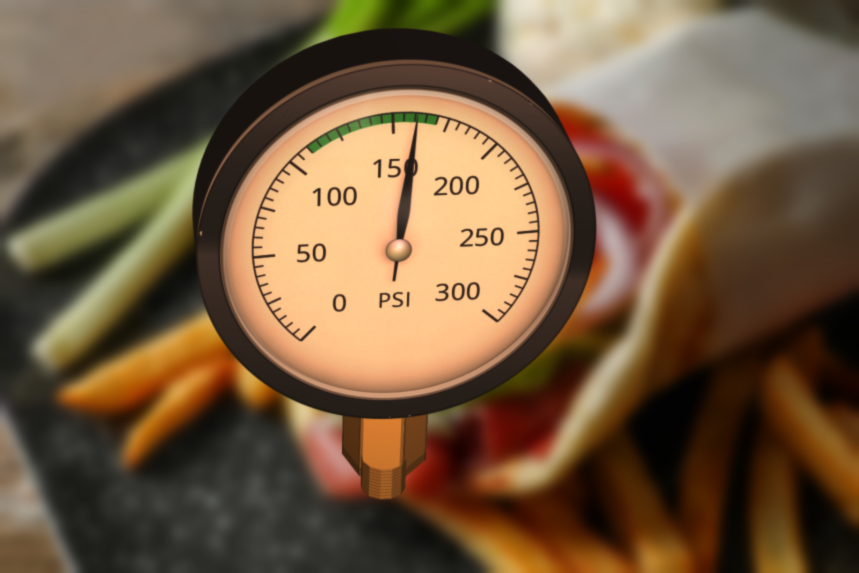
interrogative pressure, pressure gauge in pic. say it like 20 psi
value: 160 psi
